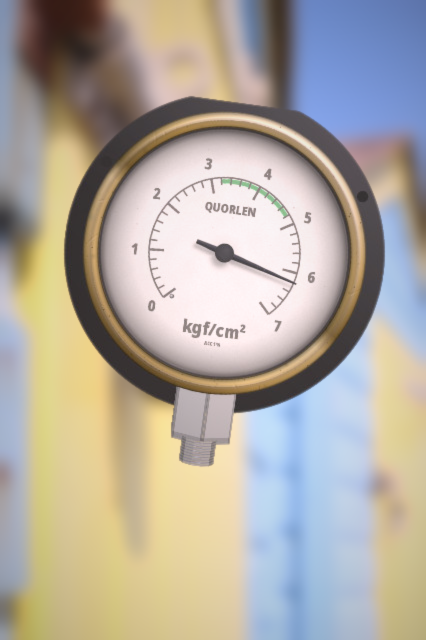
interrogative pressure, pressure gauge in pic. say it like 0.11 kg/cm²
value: 6.2 kg/cm²
